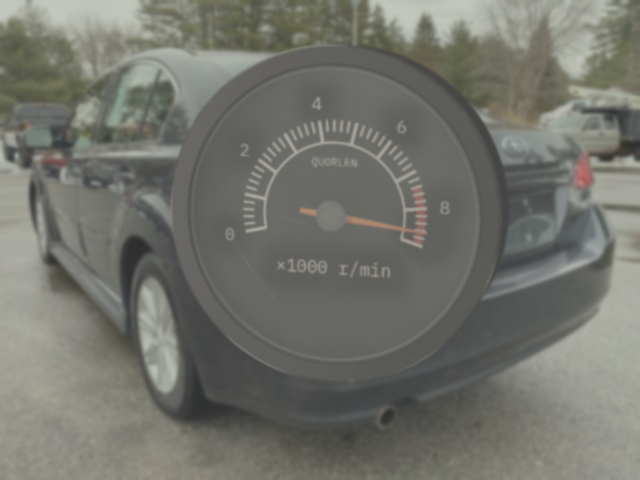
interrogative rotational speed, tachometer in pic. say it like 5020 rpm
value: 8600 rpm
